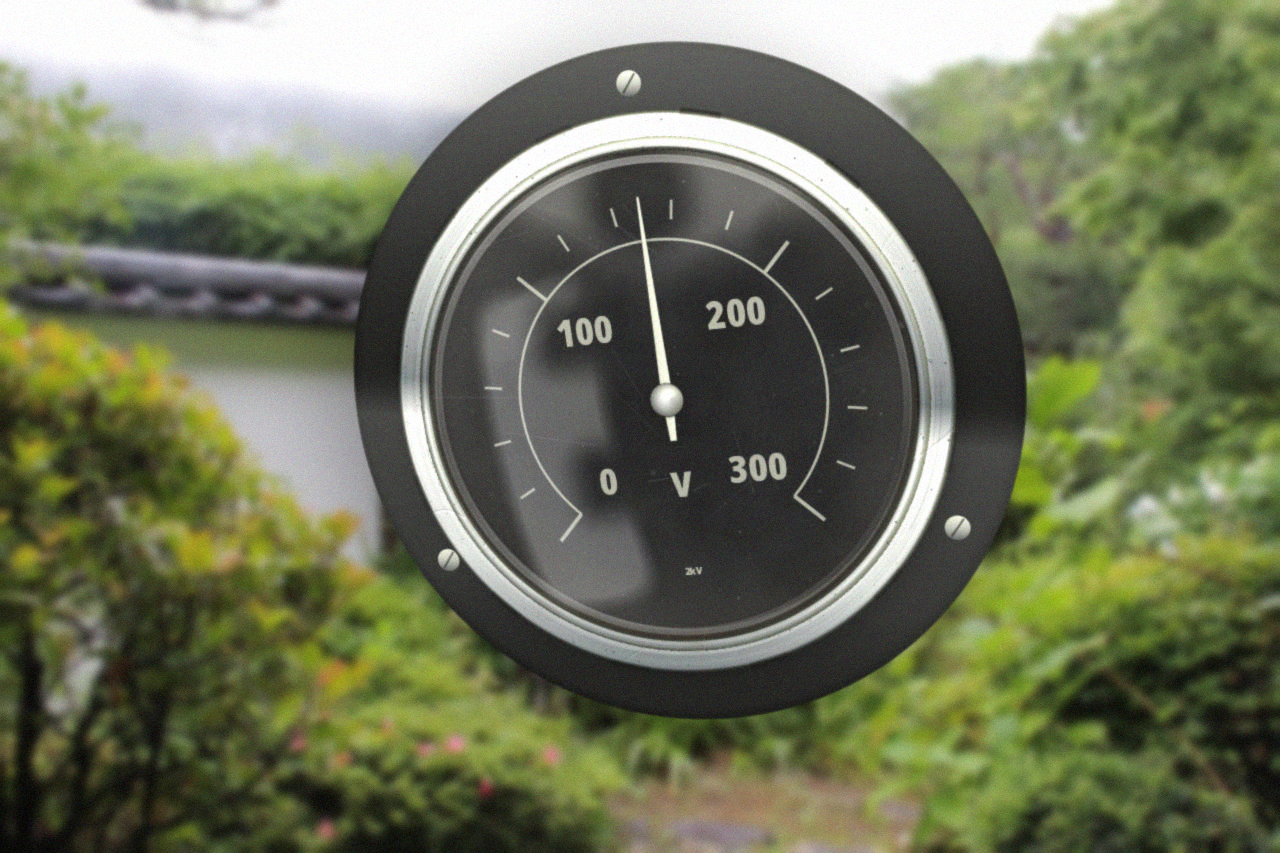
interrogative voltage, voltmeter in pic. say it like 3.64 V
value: 150 V
